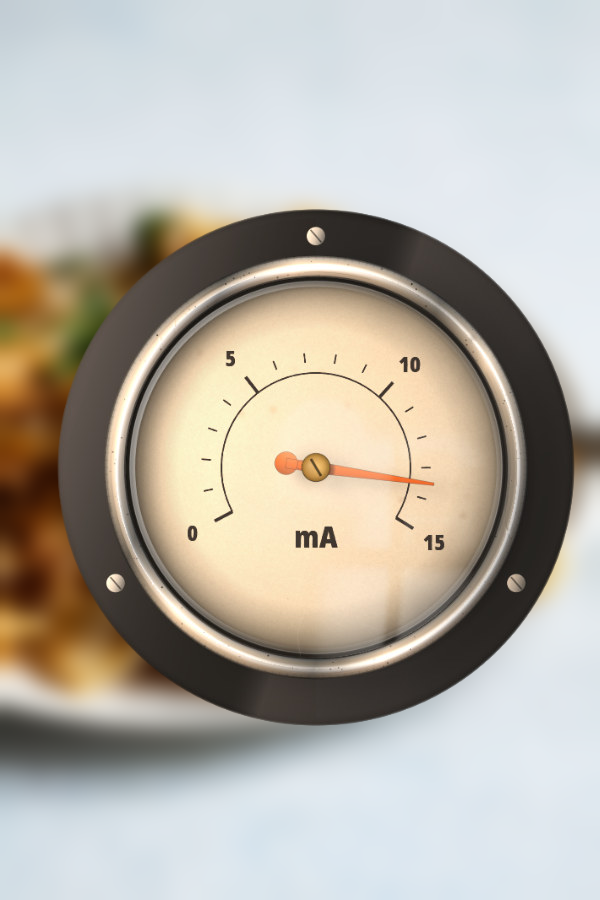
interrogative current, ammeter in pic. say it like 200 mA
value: 13.5 mA
